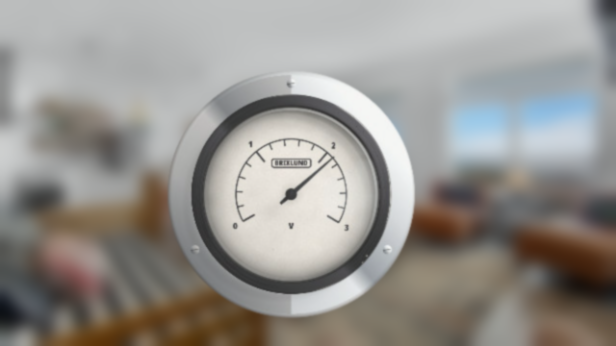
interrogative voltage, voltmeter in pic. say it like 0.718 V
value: 2.1 V
